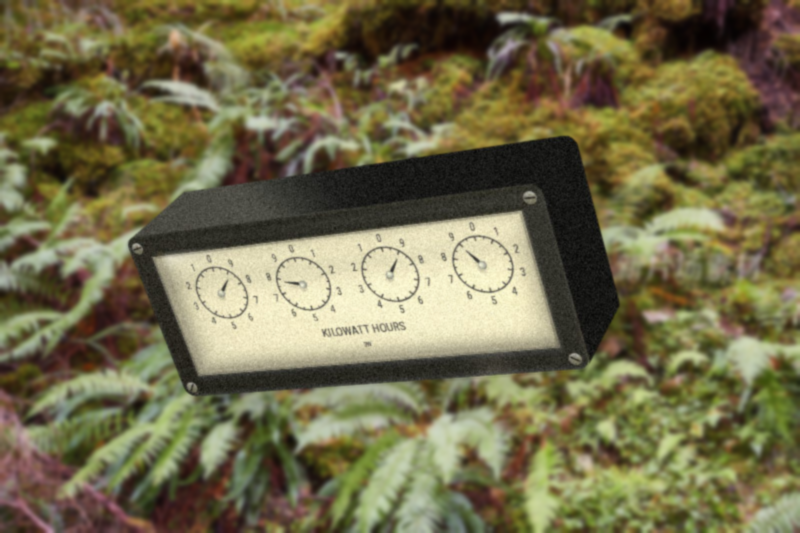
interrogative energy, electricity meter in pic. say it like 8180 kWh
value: 8789 kWh
